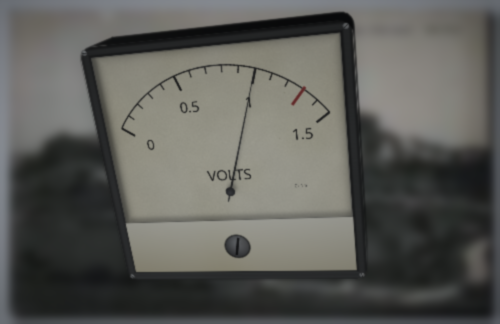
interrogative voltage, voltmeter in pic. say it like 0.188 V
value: 1 V
